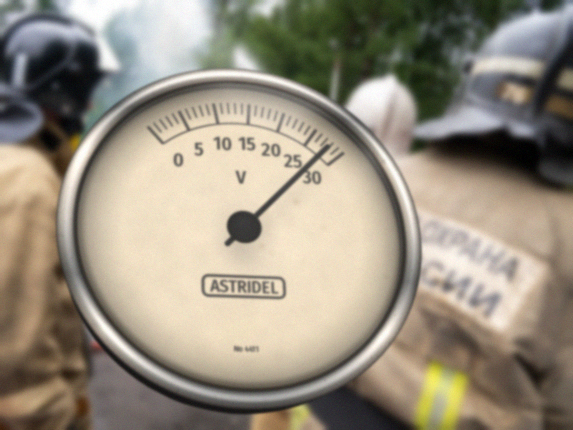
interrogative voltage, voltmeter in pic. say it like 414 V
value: 28 V
